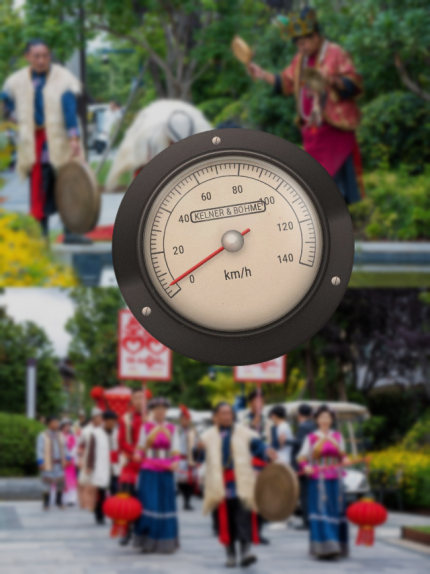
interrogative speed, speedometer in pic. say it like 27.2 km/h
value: 4 km/h
